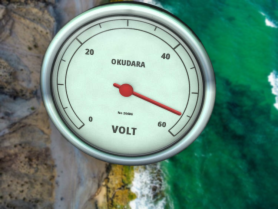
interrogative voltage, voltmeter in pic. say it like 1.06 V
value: 55 V
